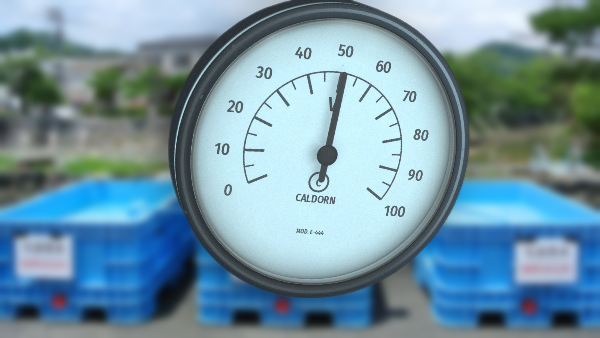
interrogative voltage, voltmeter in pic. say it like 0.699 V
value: 50 V
